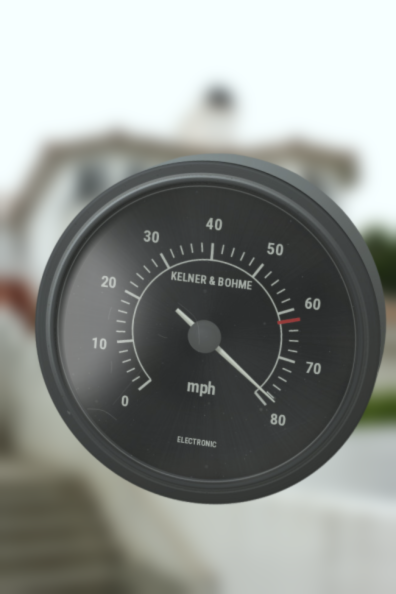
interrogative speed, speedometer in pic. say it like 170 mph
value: 78 mph
